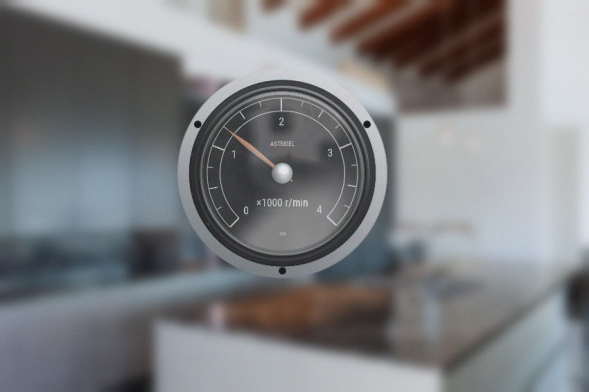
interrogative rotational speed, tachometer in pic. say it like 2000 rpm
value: 1250 rpm
